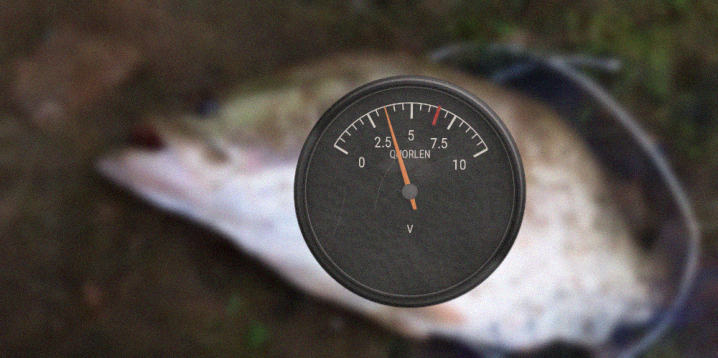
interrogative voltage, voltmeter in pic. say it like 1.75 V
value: 3.5 V
